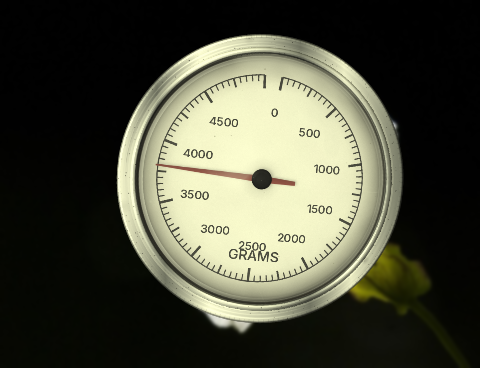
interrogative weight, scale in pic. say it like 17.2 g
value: 3800 g
